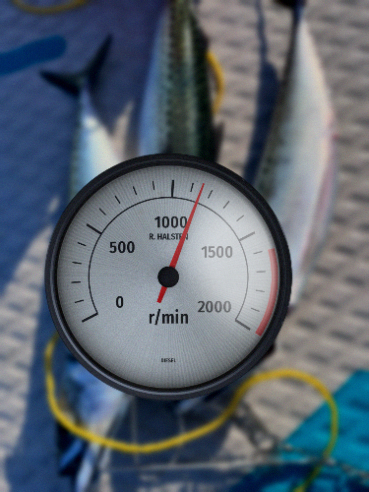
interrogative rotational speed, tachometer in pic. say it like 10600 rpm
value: 1150 rpm
